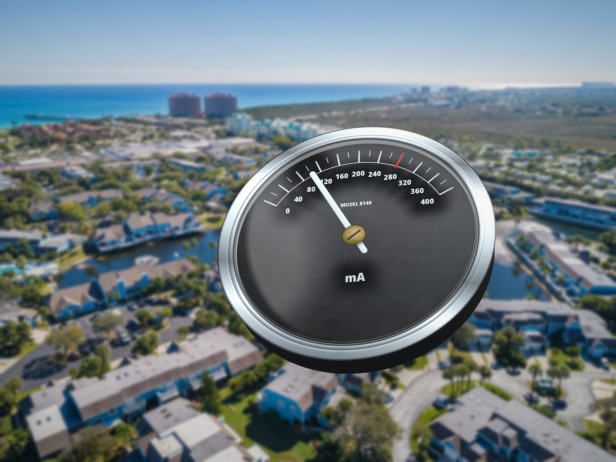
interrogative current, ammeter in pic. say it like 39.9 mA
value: 100 mA
